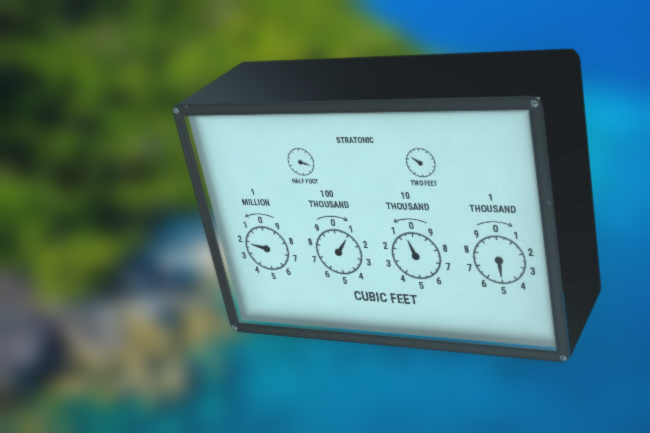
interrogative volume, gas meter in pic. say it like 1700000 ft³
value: 210500 ft³
